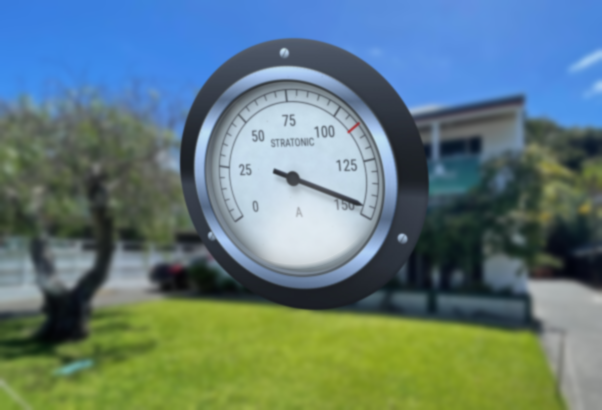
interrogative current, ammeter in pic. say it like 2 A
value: 145 A
